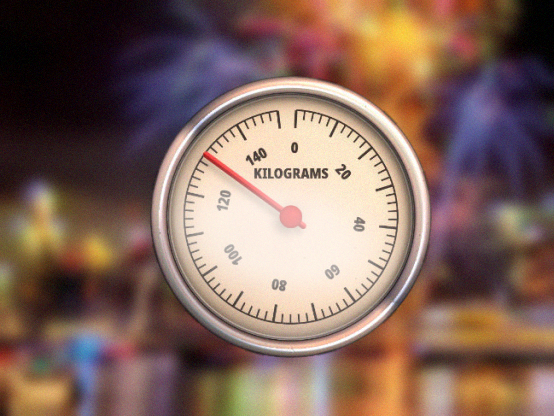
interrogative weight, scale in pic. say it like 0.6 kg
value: 130 kg
